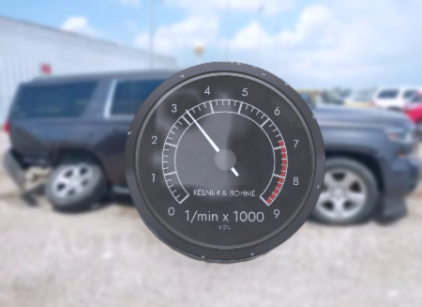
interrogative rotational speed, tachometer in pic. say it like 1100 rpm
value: 3200 rpm
